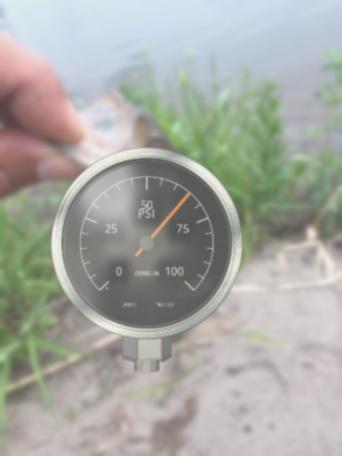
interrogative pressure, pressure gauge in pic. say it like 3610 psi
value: 65 psi
